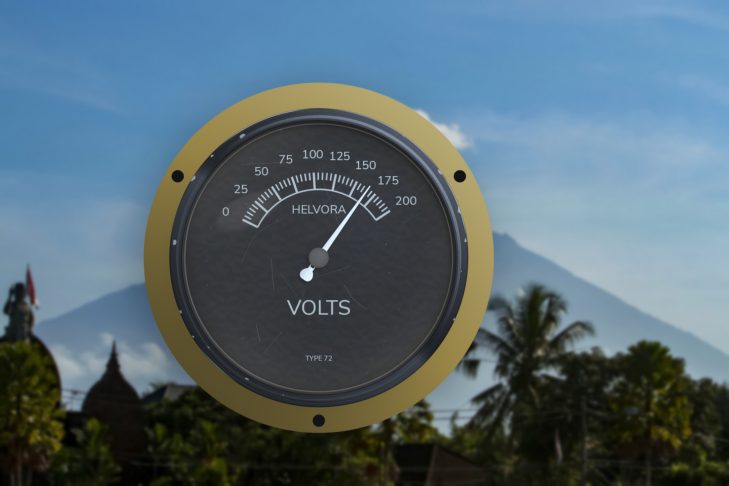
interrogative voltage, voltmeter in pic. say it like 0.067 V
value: 165 V
